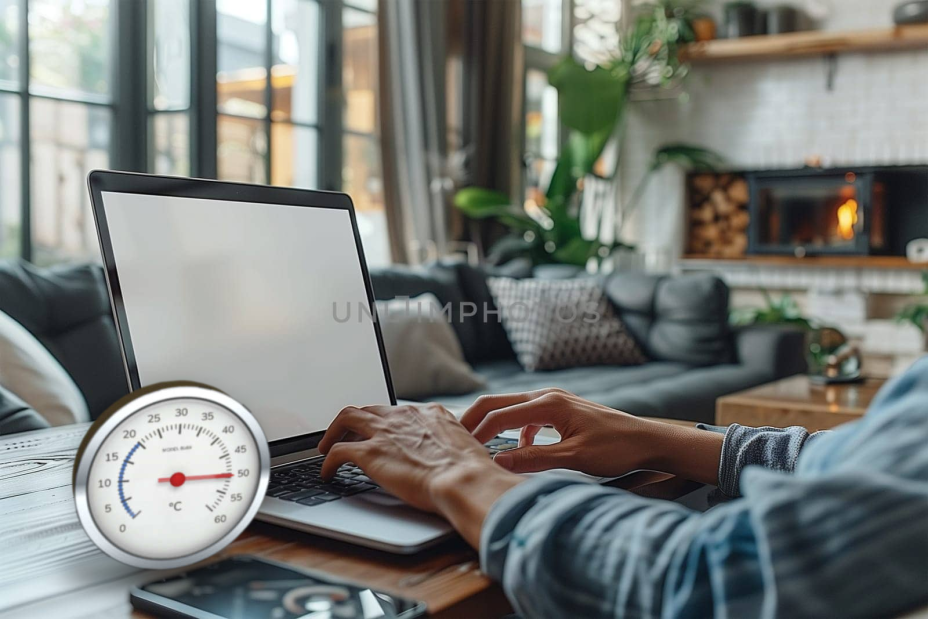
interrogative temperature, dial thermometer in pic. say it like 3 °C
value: 50 °C
